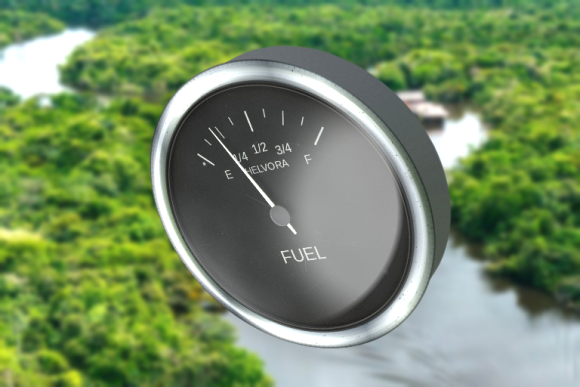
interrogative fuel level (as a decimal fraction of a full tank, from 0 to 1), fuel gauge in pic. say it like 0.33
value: 0.25
